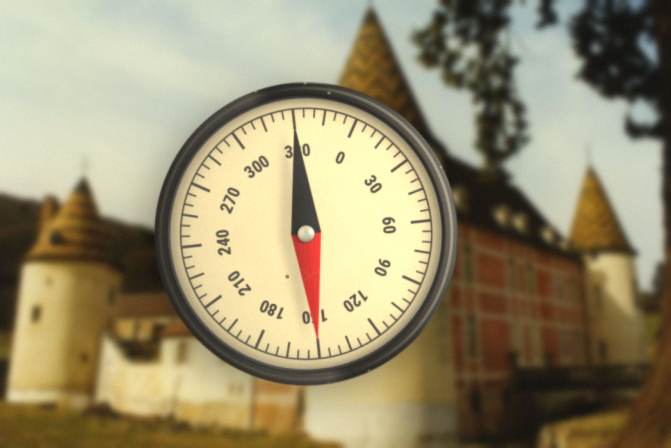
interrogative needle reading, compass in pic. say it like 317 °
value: 150 °
